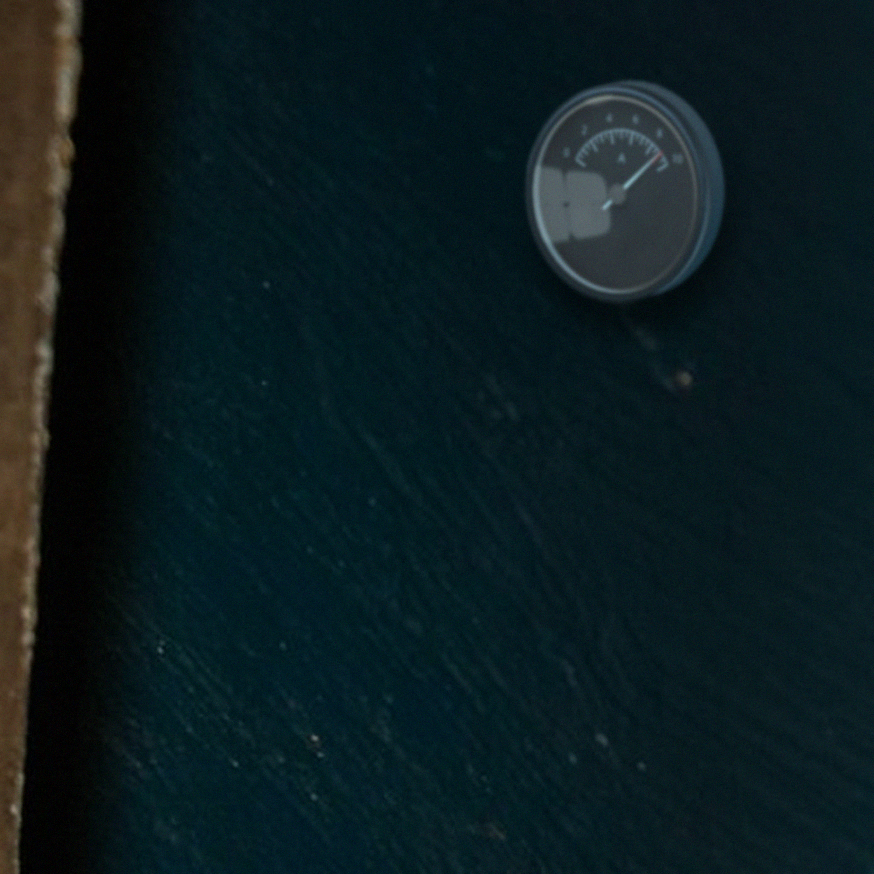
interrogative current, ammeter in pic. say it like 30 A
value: 9 A
